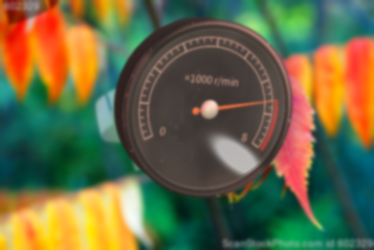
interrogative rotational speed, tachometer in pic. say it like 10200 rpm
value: 6600 rpm
